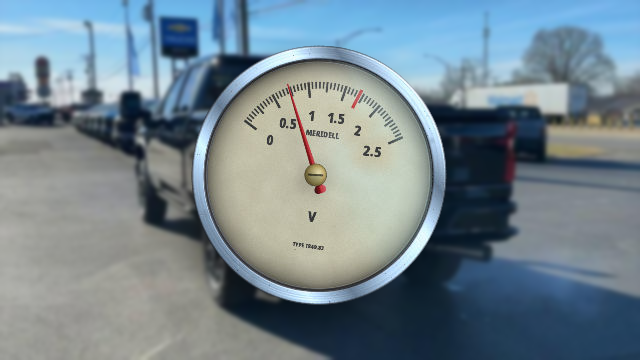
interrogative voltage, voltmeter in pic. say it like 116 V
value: 0.75 V
